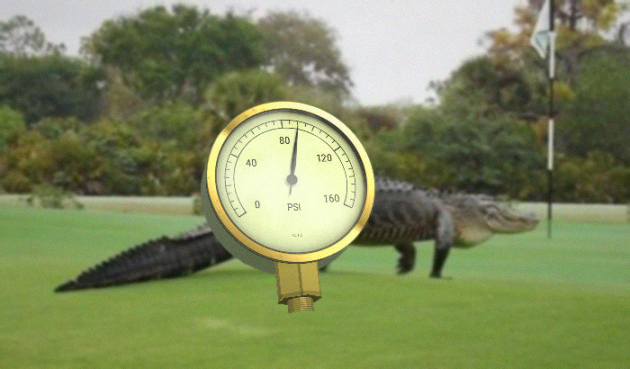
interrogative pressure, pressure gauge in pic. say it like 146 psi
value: 90 psi
